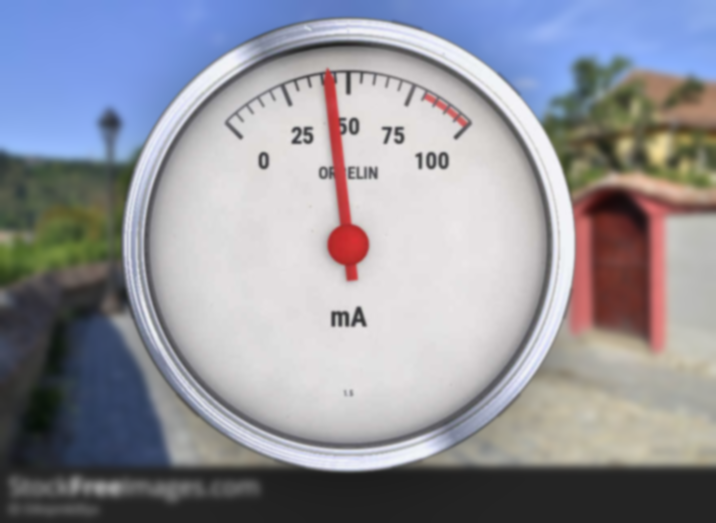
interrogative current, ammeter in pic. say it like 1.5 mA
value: 42.5 mA
